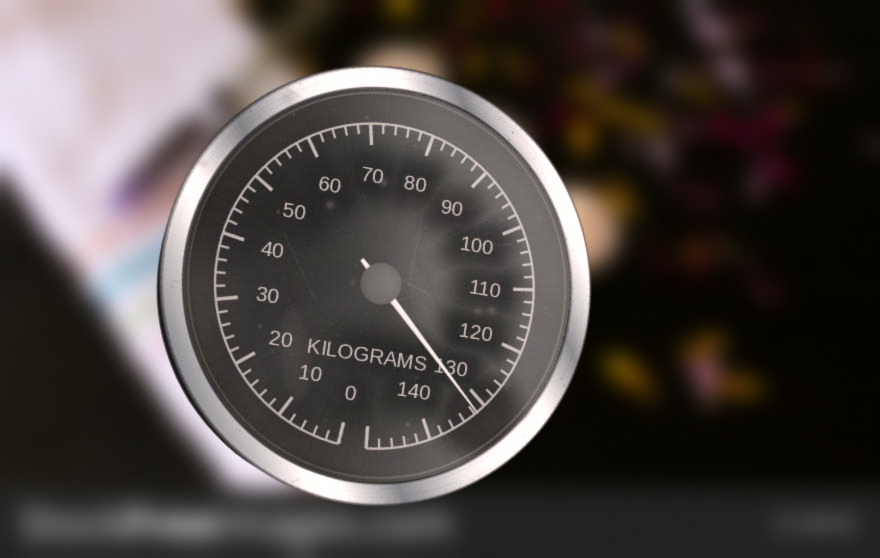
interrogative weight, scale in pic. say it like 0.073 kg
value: 132 kg
